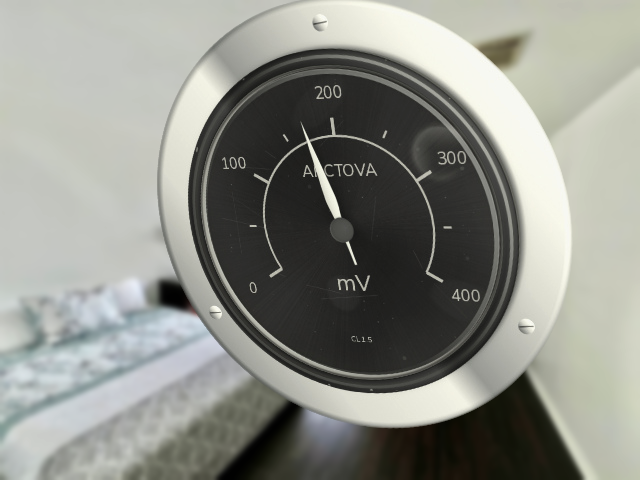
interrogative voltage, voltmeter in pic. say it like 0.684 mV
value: 175 mV
